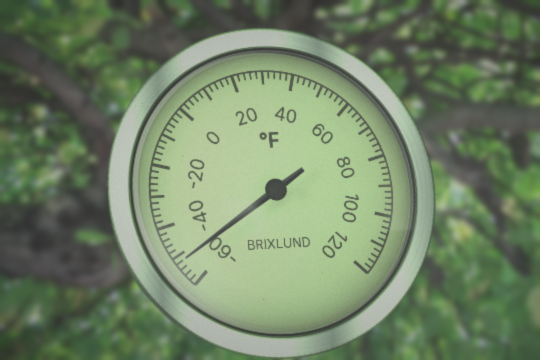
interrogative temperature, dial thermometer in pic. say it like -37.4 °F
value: -52 °F
